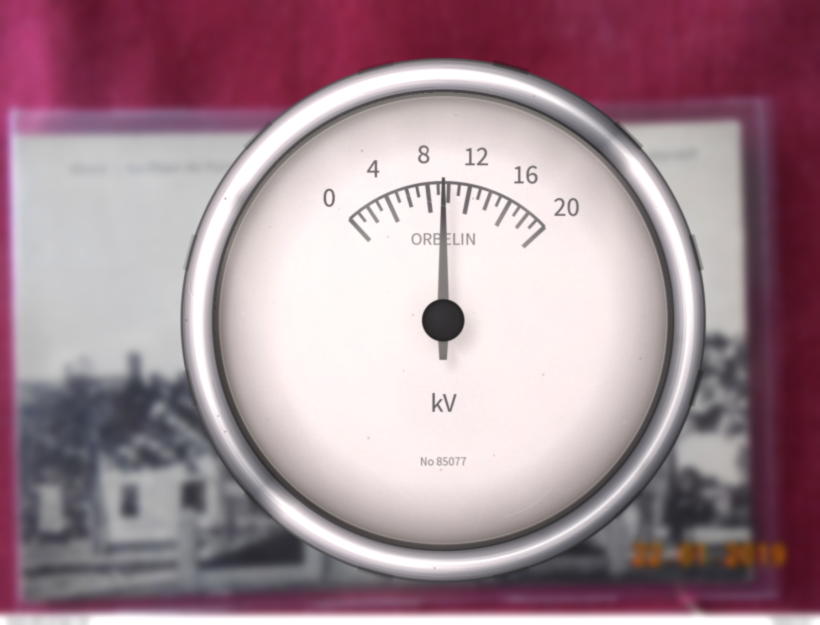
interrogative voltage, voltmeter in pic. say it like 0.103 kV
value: 9.5 kV
